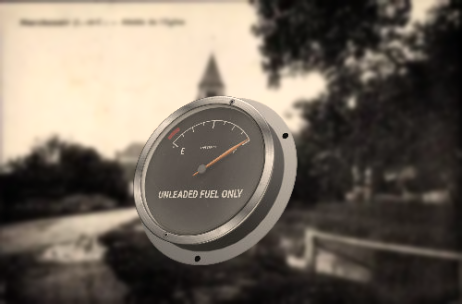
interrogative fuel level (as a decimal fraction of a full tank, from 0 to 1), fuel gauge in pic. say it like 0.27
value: 1
